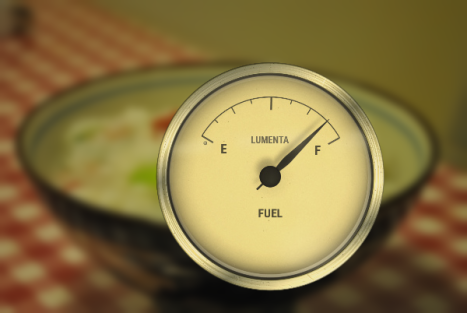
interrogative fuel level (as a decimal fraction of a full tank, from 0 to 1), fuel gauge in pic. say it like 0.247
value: 0.875
